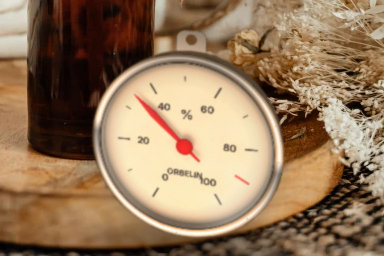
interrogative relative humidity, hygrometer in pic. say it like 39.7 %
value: 35 %
